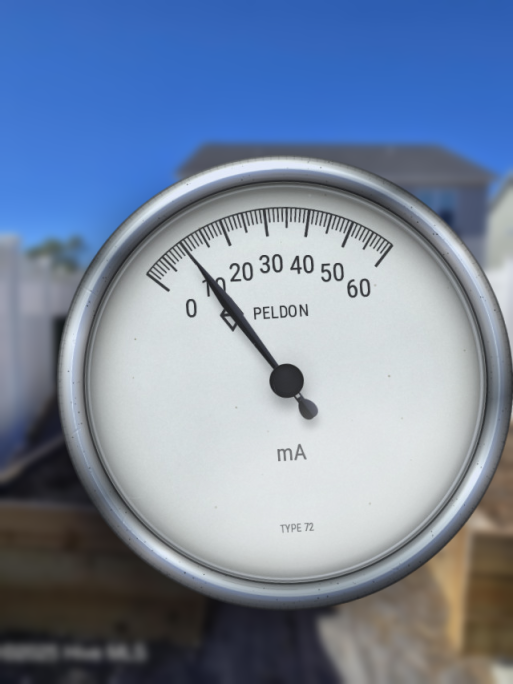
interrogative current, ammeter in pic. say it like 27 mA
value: 10 mA
